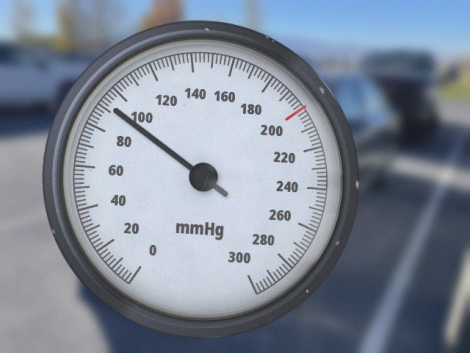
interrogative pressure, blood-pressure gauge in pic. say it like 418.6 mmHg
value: 92 mmHg
